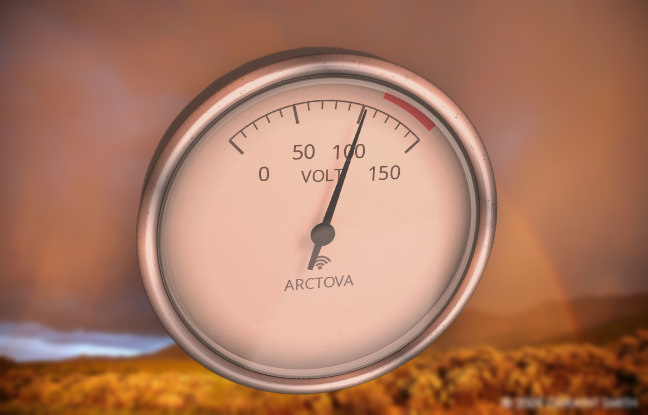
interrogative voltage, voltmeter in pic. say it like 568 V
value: 100 V
